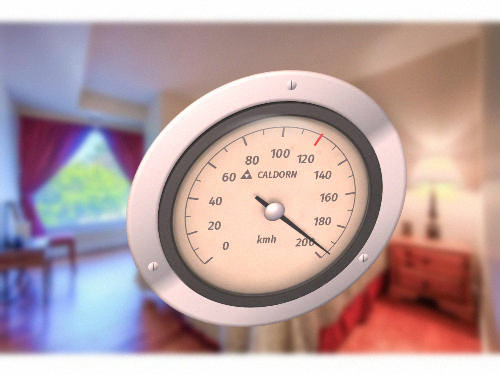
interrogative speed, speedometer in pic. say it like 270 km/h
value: 195 km/h
